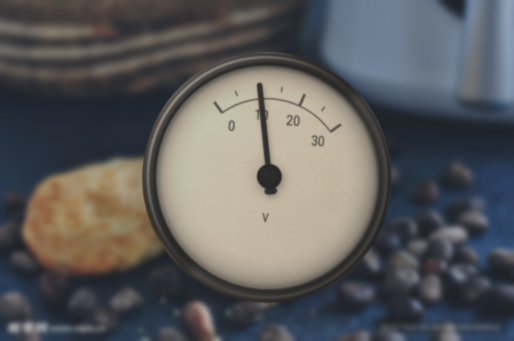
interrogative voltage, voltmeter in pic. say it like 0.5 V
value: 10 V
